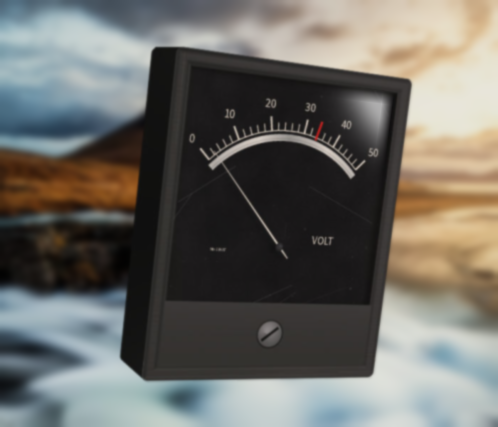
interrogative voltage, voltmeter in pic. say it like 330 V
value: 2 V
